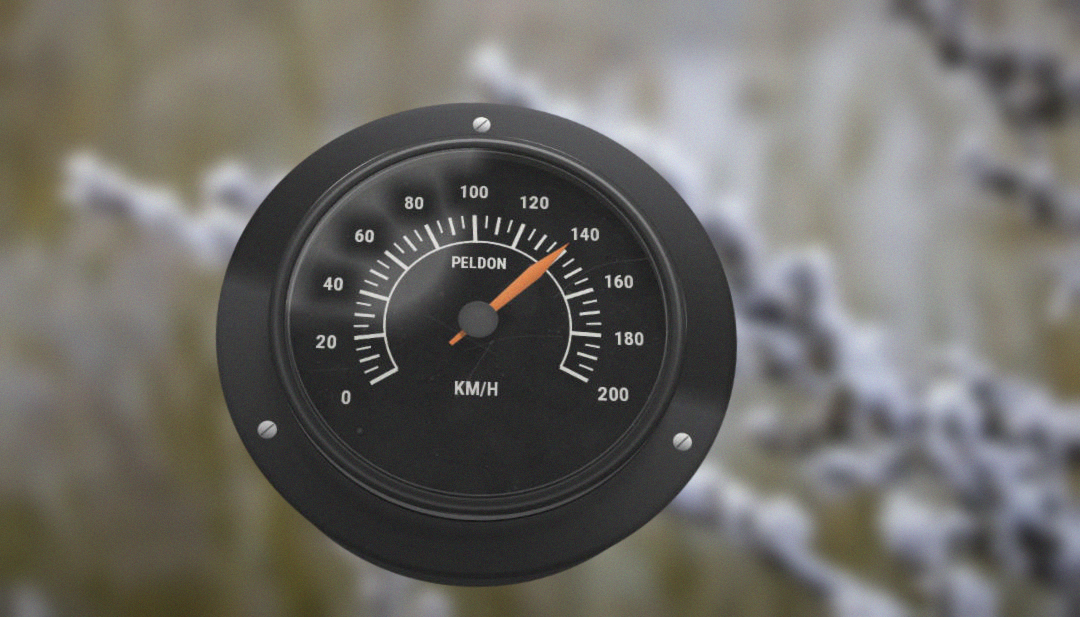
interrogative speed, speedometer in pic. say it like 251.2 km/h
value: 140 km/h
